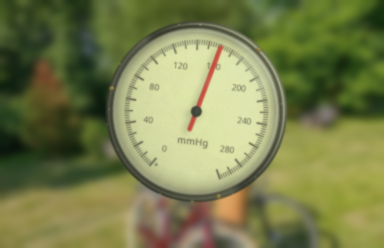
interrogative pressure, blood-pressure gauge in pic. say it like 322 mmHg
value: 160 mmHg
